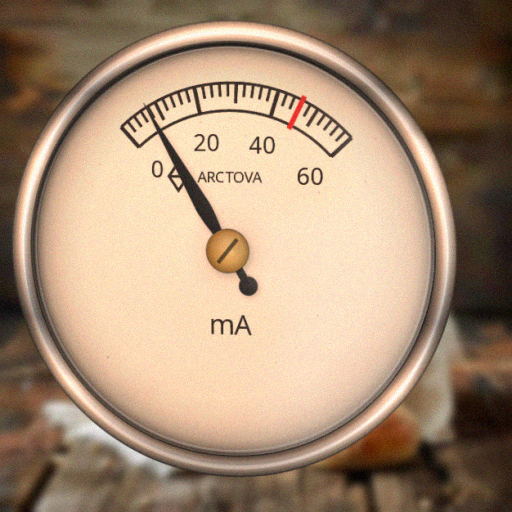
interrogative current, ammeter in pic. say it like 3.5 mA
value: 8 mA
